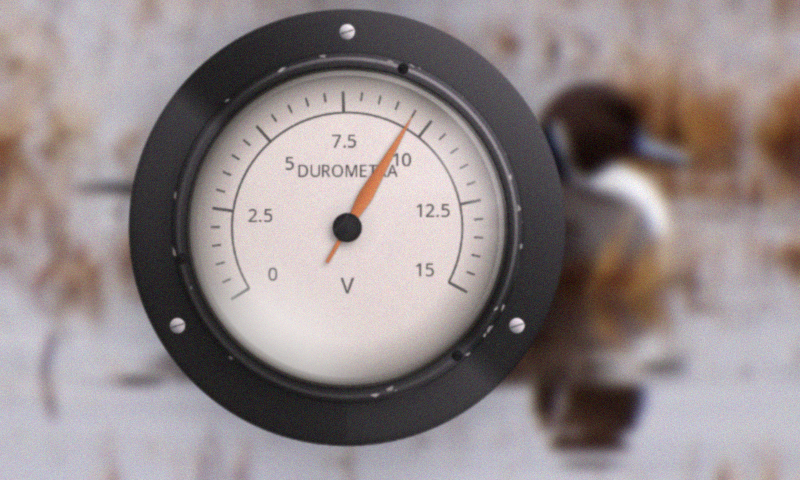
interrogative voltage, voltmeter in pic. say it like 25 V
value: 9.5 V
